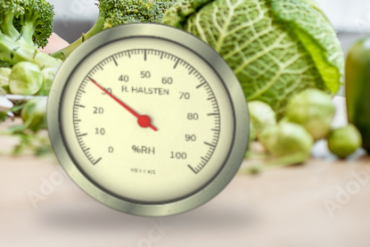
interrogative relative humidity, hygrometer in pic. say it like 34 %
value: 30 %
